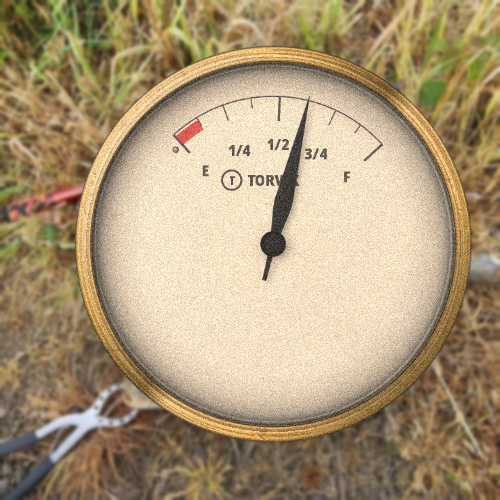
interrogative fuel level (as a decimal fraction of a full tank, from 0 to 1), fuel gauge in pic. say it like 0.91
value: 0.625
